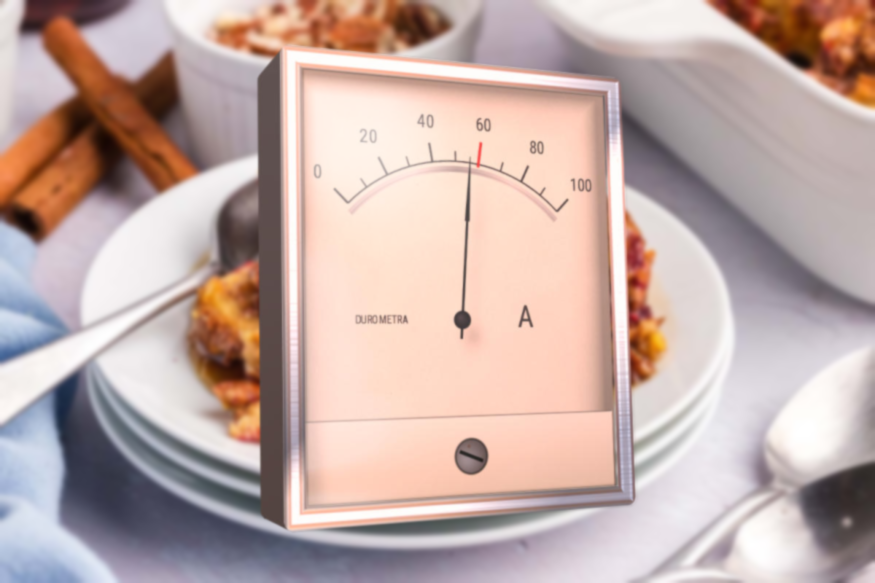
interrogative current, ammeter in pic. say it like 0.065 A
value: 55 A
